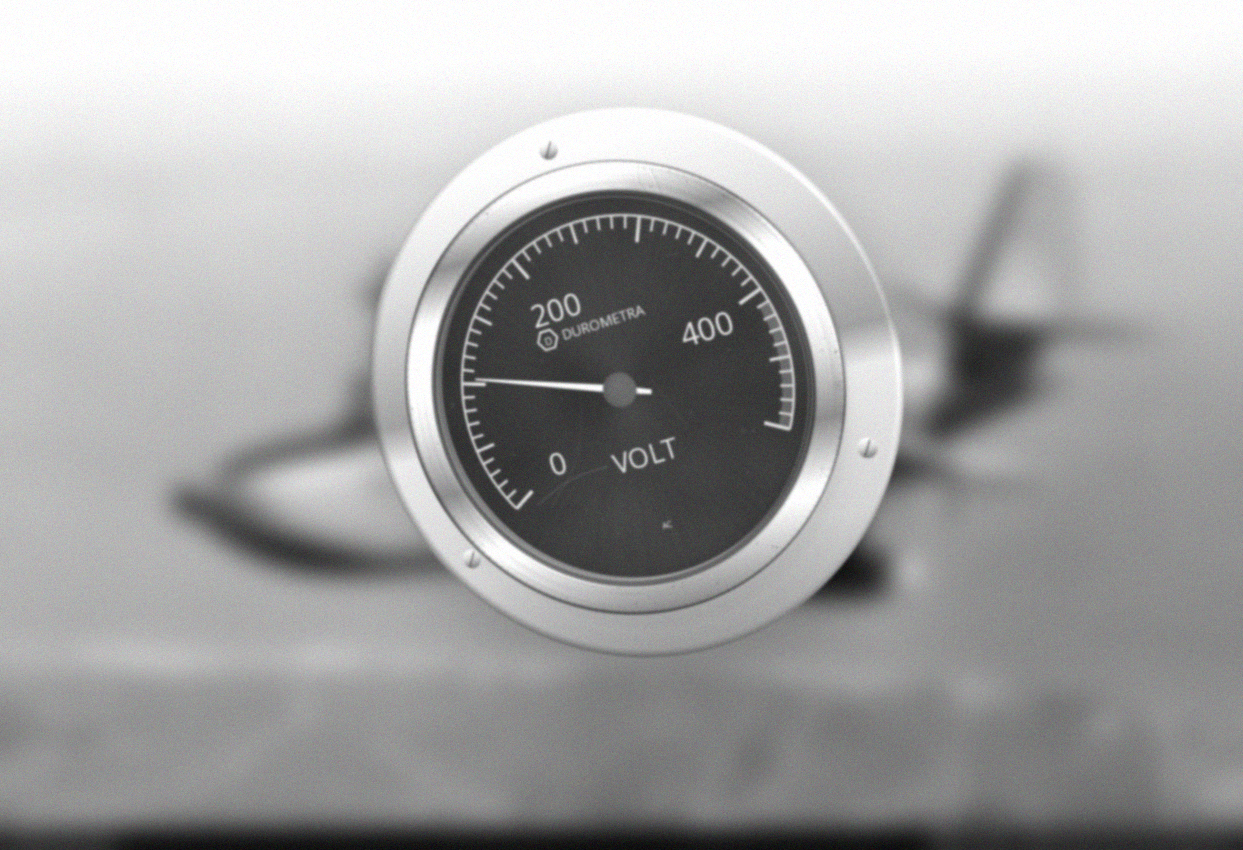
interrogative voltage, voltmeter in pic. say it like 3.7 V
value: 105 V
